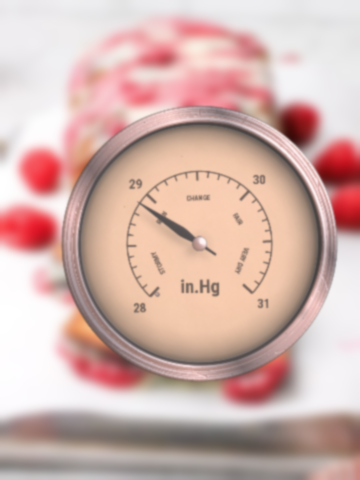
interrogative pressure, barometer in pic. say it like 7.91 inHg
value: 28.9 inHg
